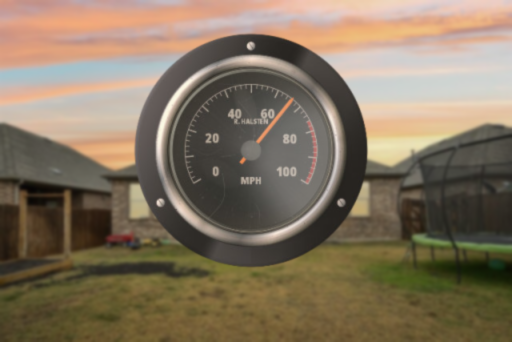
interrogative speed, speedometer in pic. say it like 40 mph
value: 66 mph
